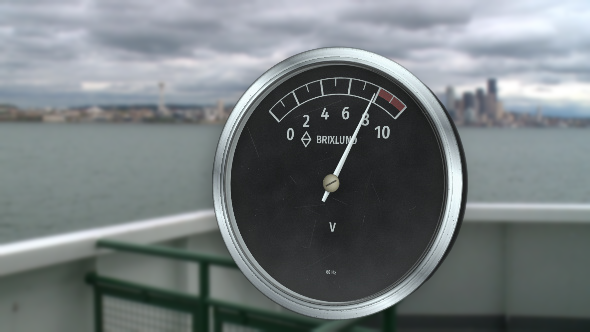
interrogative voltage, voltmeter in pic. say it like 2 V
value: 8 V
